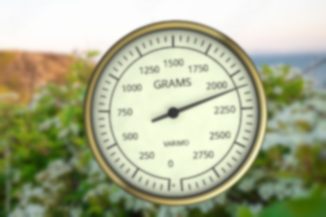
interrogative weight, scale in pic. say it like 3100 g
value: 2100 g
